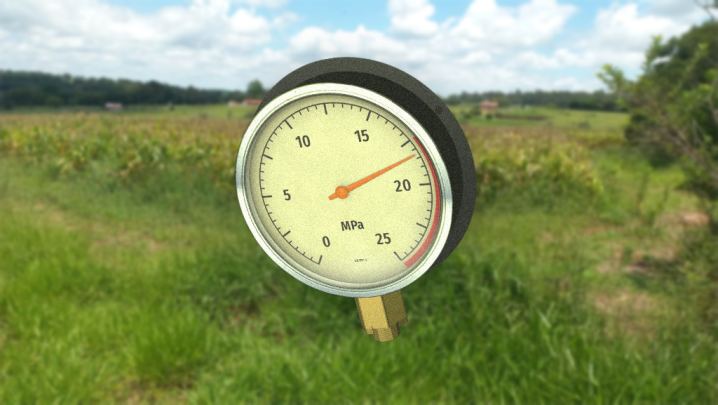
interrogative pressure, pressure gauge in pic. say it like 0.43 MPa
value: 18.25 MPa
